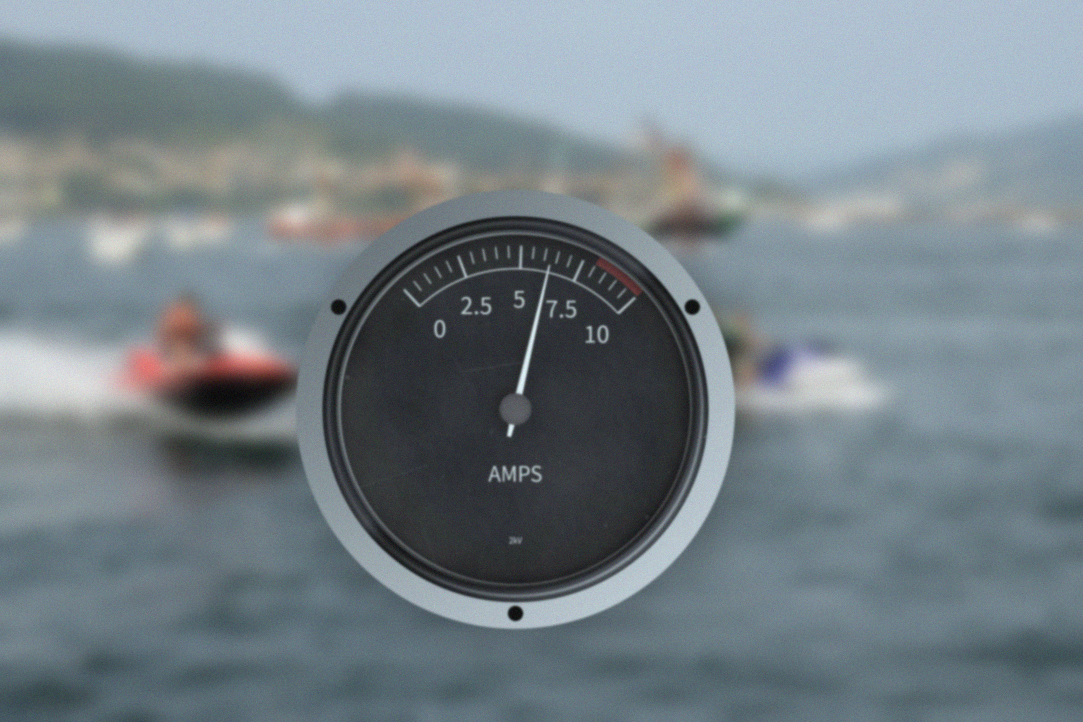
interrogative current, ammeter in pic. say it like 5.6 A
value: 6.25 A
